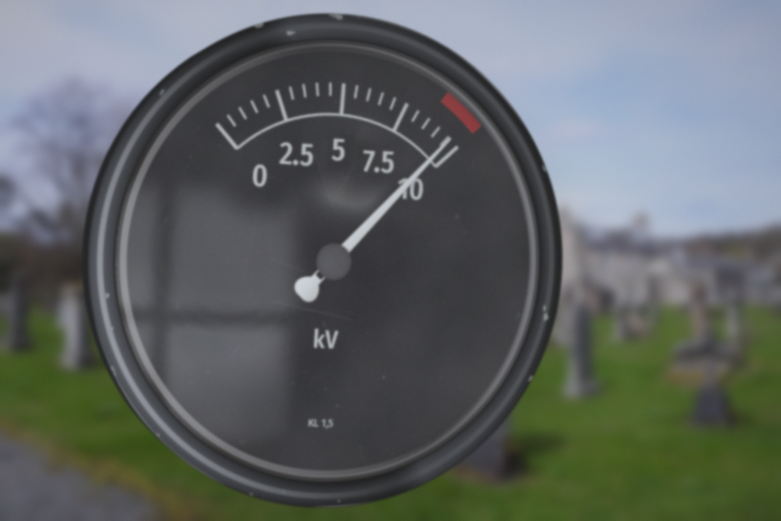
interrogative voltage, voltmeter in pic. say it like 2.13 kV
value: 9.5 kV
